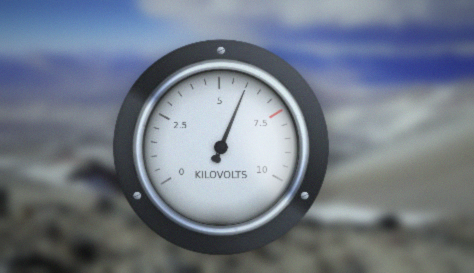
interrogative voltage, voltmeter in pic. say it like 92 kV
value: 6 kV
